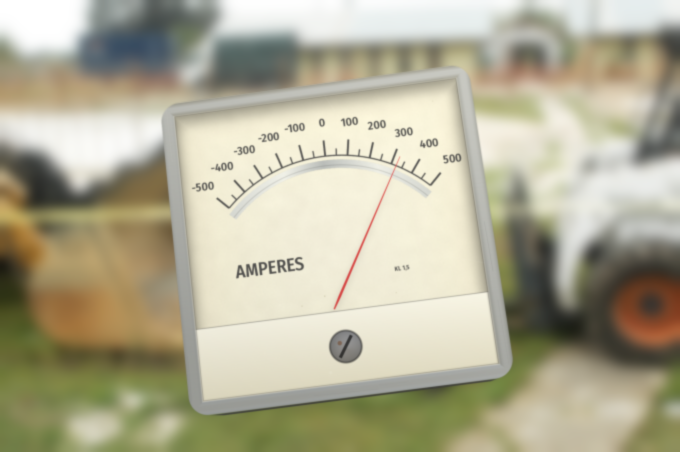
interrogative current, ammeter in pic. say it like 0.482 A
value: 325 A
